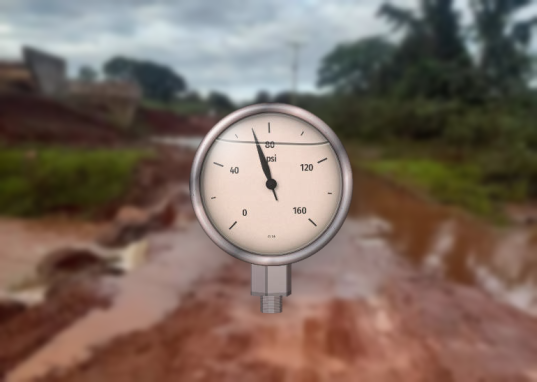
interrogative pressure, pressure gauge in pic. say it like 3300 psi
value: 70 psi
